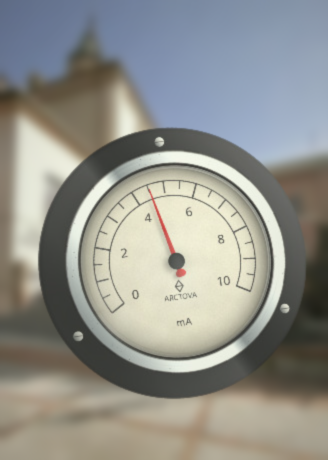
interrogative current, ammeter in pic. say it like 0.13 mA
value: 4.5 mA
